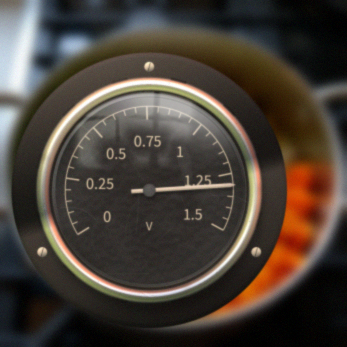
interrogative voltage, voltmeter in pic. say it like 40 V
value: 1.3 V
